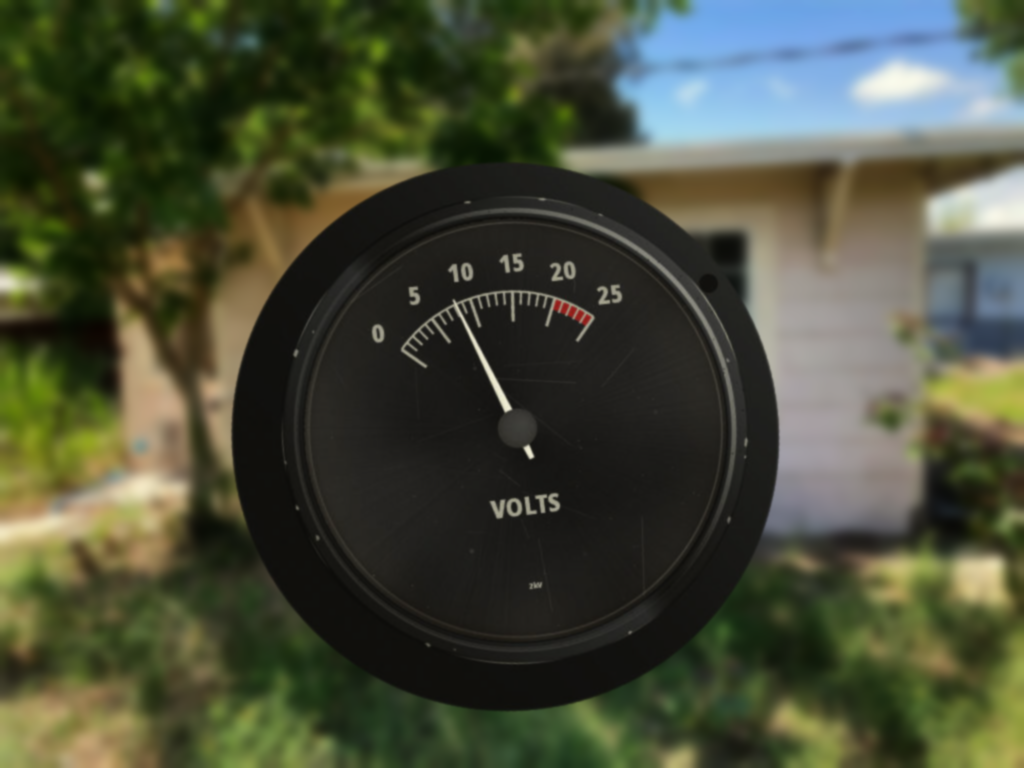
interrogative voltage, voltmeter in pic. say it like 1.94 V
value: 8 V
